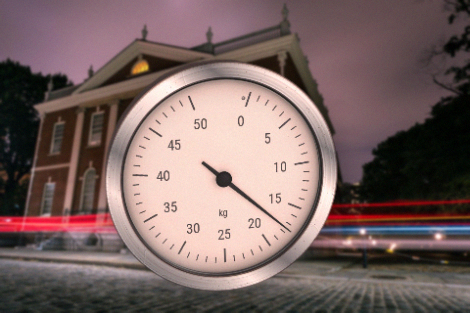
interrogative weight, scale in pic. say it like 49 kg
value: 17.5 kg
